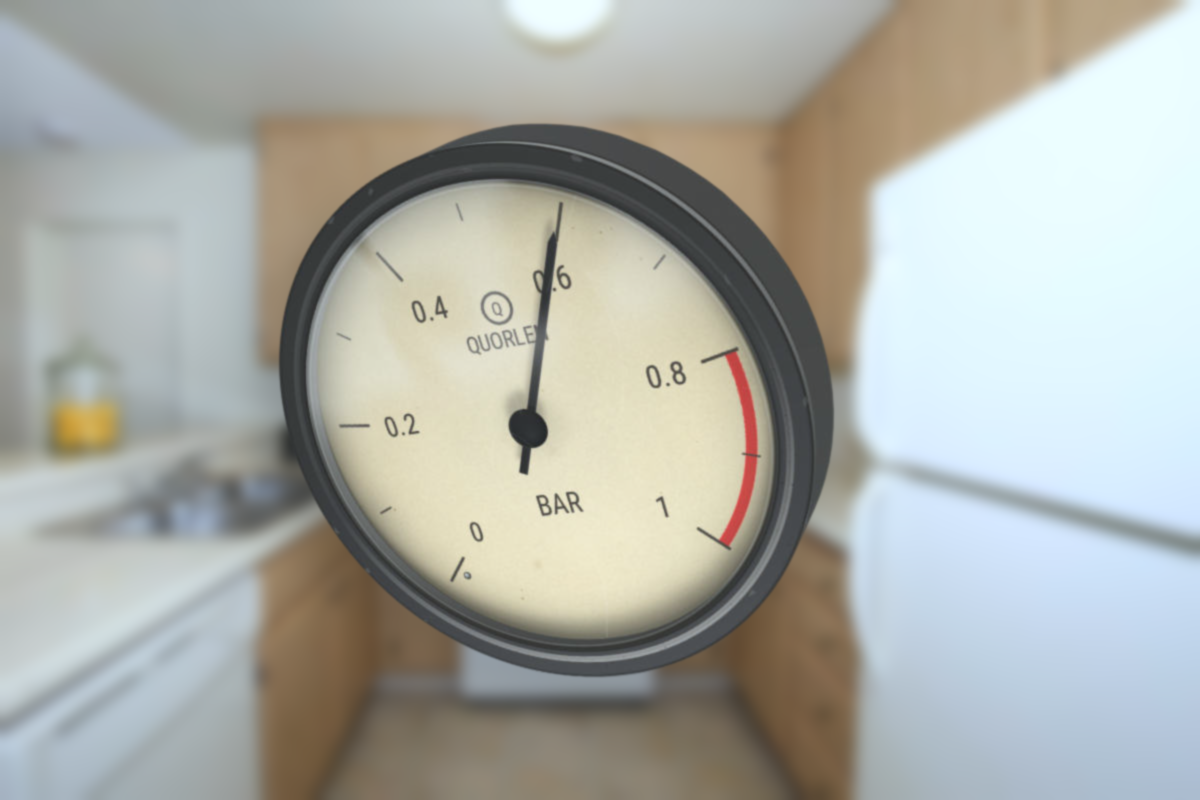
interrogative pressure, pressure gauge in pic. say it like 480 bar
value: 0.6 bar
